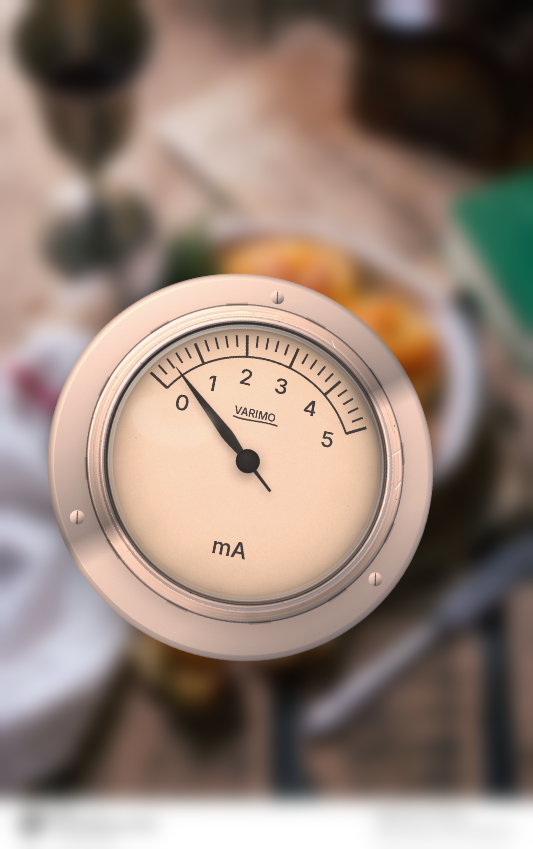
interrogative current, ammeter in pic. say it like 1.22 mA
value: 0.4 mA
